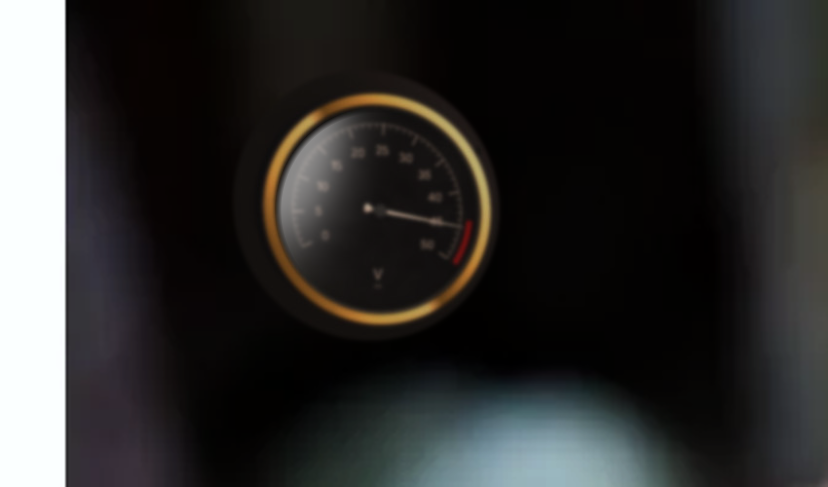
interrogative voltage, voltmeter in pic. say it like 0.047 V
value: 45 V
